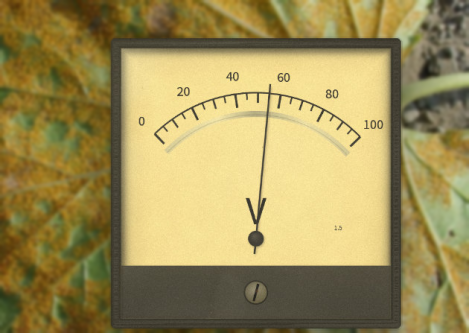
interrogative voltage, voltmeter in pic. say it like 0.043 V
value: 55 V
